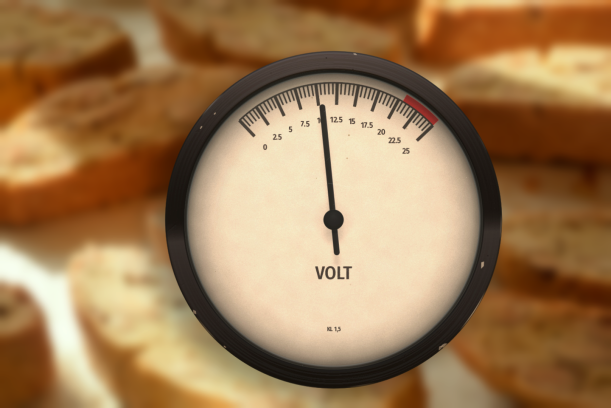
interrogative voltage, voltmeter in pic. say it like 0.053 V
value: 10.5 V
